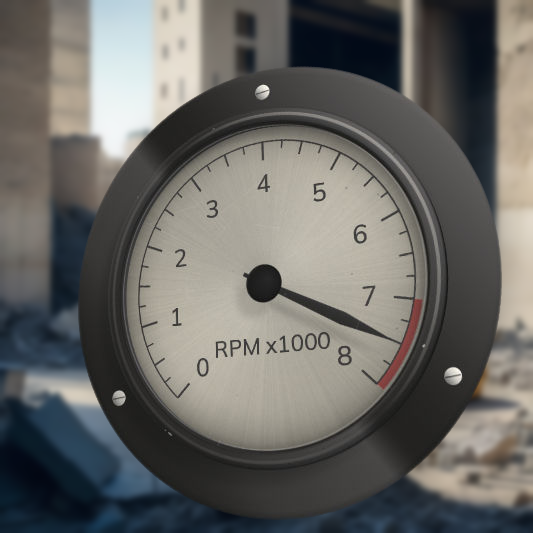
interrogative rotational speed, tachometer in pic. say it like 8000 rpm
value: 7500 rpm
